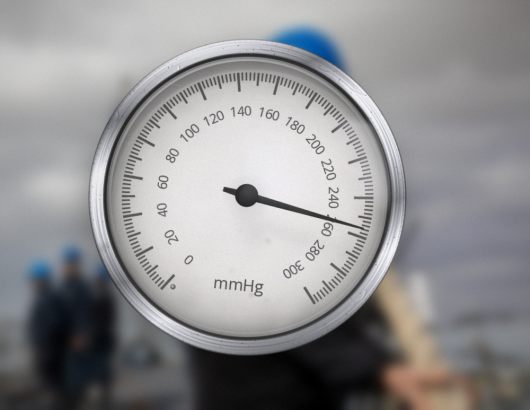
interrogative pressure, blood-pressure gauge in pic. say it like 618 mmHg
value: 256 mmHg
